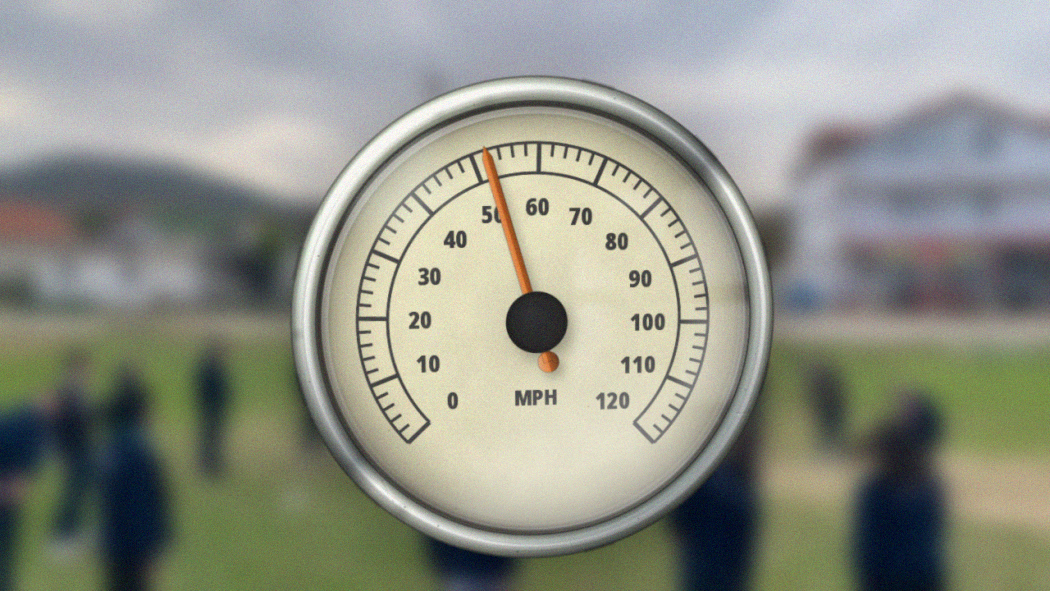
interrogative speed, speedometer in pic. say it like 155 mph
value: 52 mph
